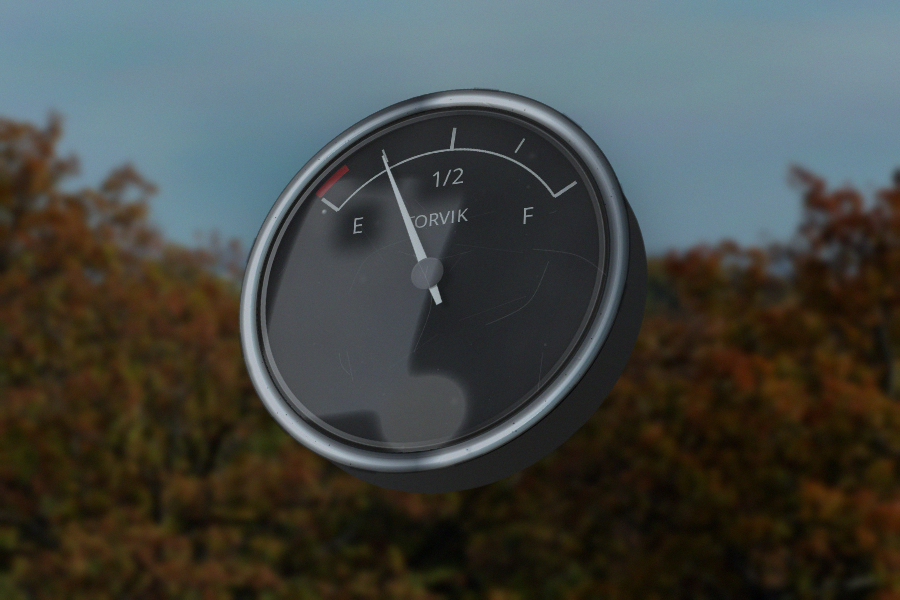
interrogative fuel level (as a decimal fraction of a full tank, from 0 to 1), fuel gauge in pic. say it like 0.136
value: 0.25
